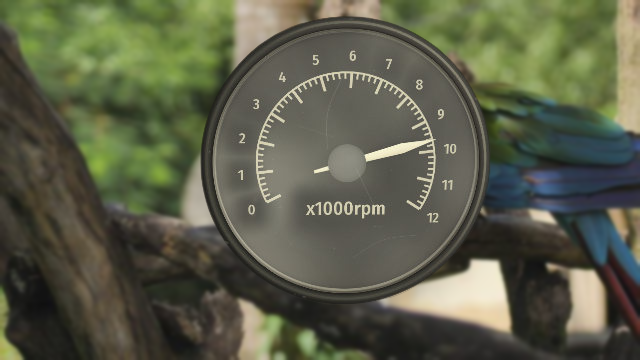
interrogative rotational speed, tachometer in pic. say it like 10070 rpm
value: 9600 rpm
